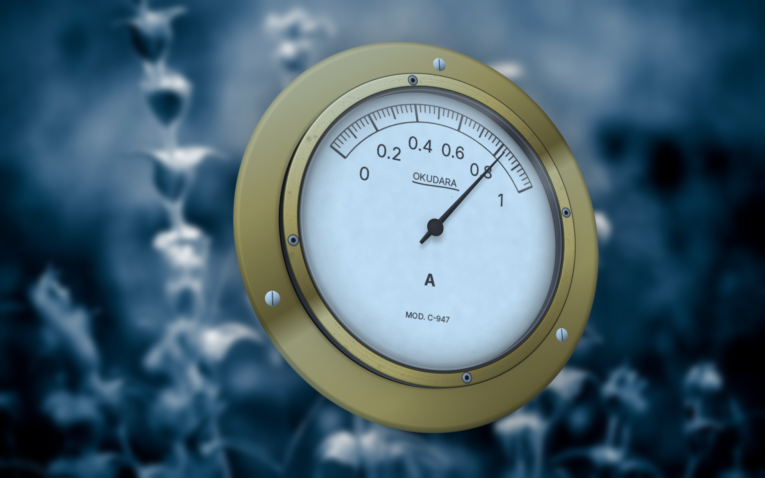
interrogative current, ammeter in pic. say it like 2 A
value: 0.82 A
